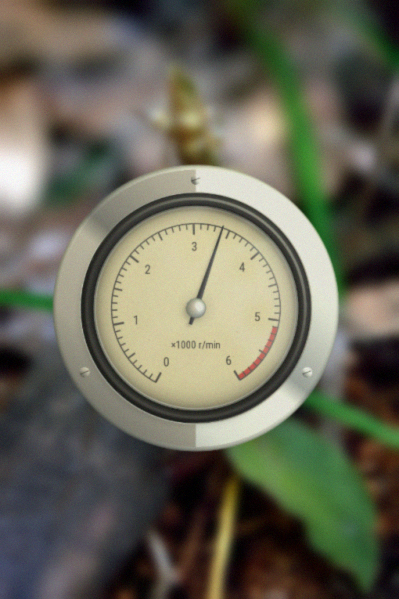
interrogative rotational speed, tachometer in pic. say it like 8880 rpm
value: 3400 rpm
